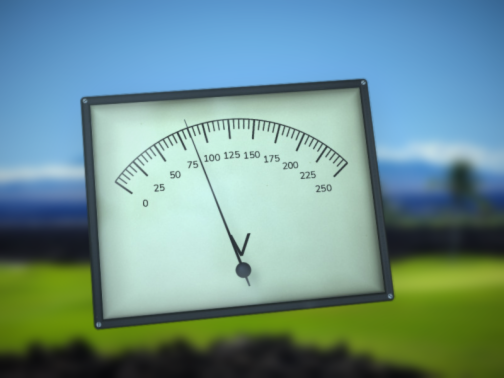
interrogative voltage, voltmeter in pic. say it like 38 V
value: 85 V
